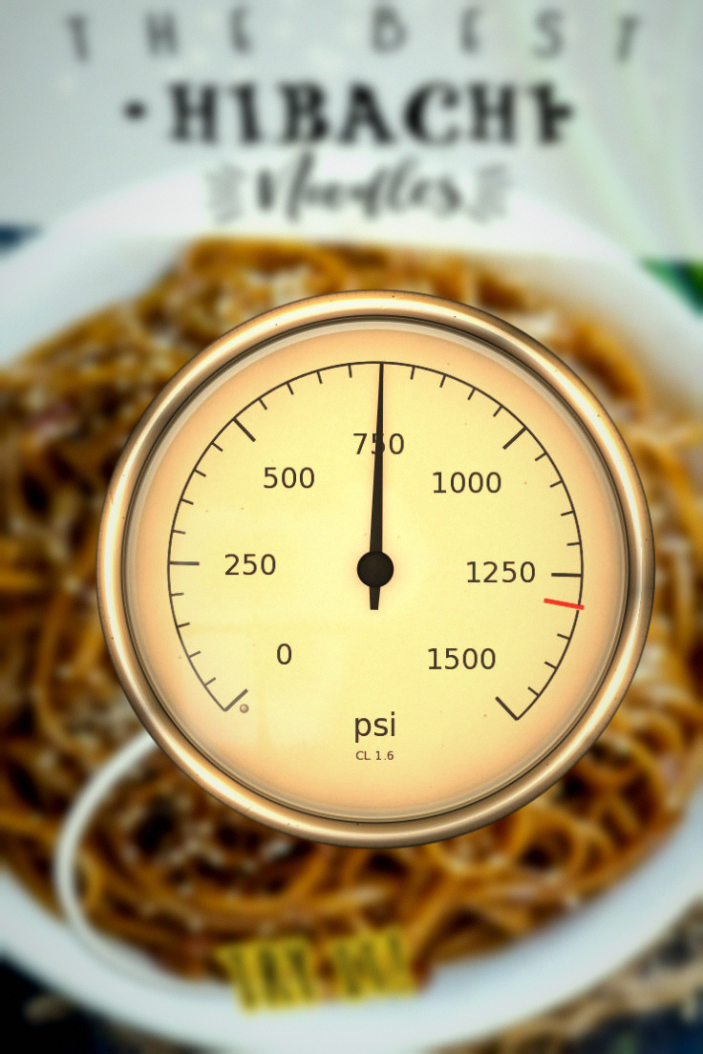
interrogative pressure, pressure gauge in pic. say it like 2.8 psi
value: 750 psi
